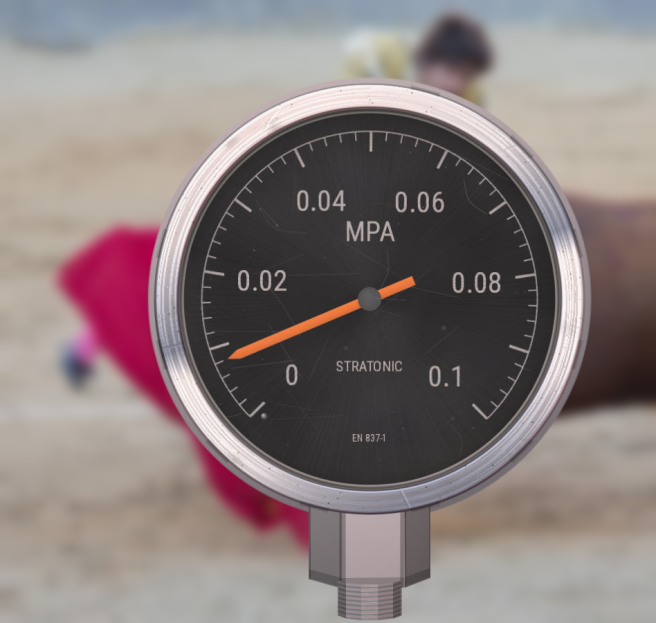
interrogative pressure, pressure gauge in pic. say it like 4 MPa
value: 0.008 MPa
